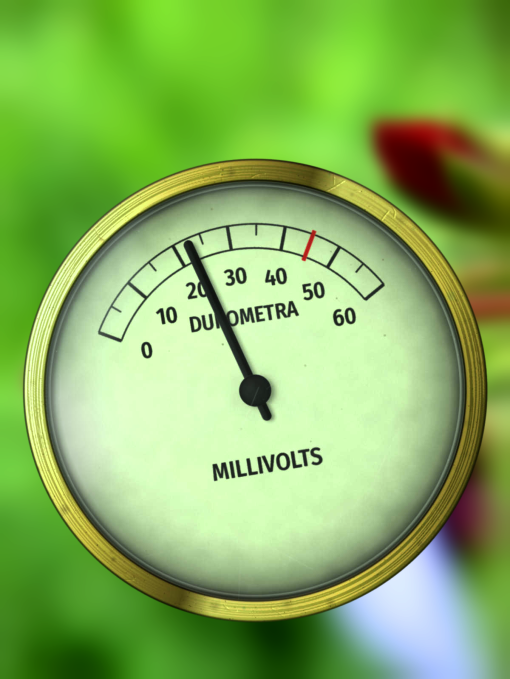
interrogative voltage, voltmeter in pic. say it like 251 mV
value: 22.5 mV
